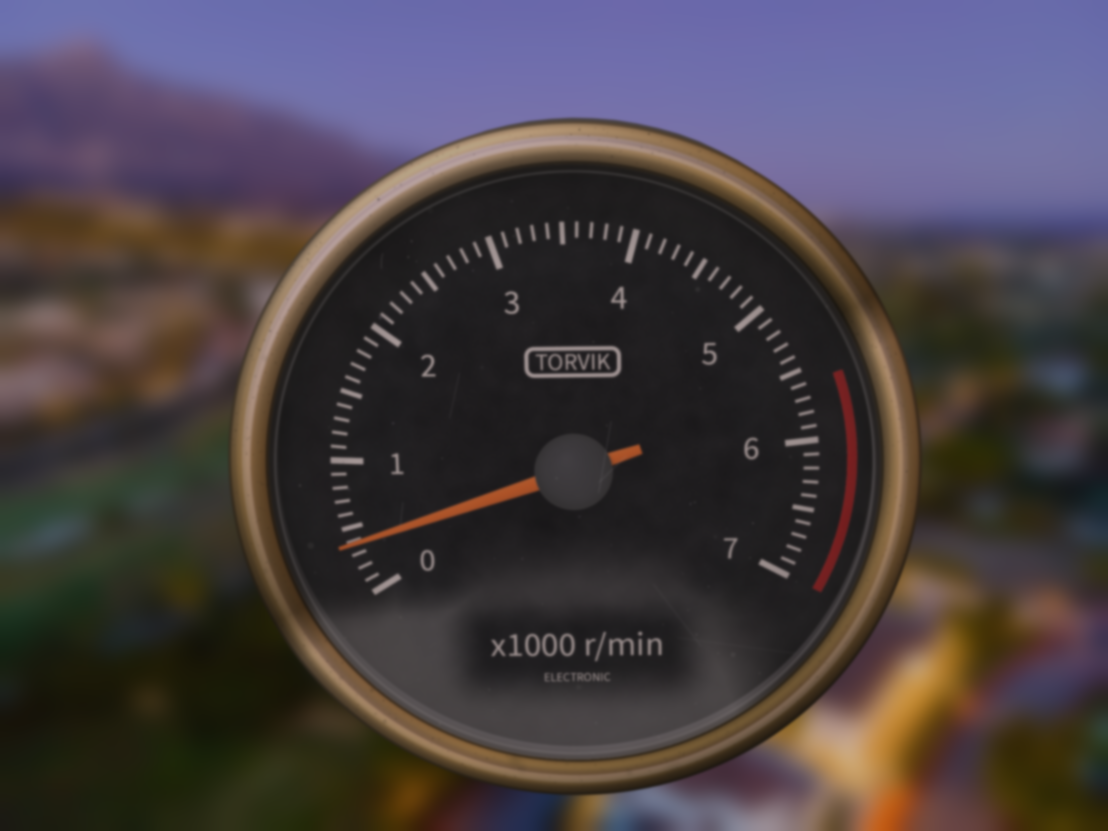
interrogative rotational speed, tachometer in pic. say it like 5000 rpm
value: 400 rpm
